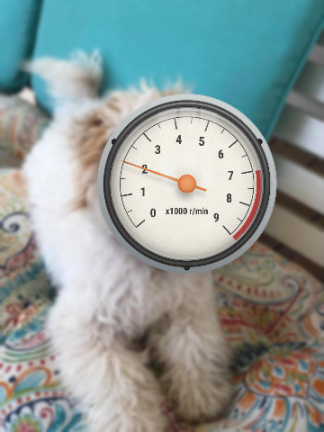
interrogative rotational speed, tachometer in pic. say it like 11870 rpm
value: 2000 rpm
